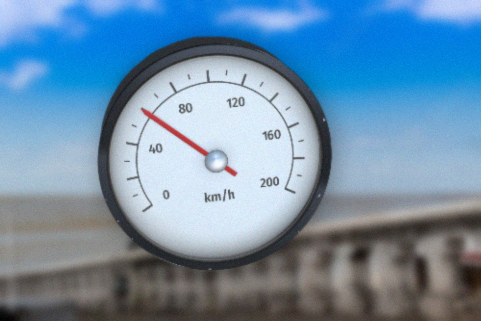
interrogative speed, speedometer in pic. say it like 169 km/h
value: 60 km/h
